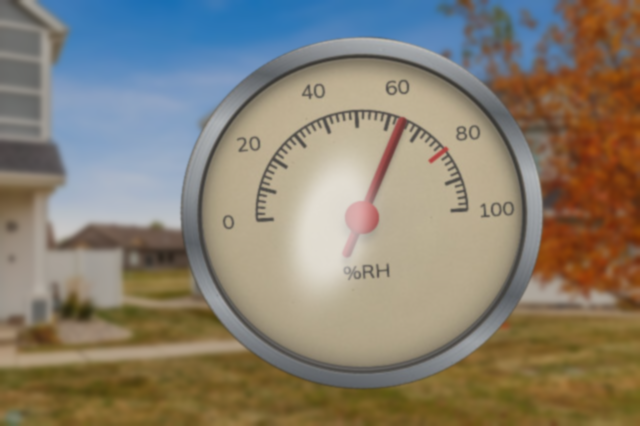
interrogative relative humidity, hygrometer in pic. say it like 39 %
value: 64 %
